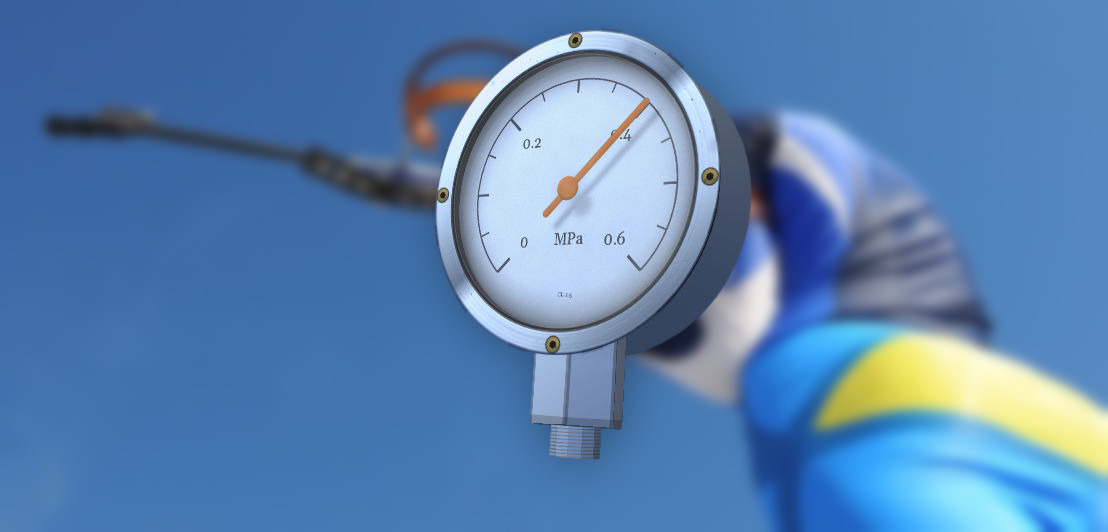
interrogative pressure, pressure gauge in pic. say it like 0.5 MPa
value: 0.4 MPa
